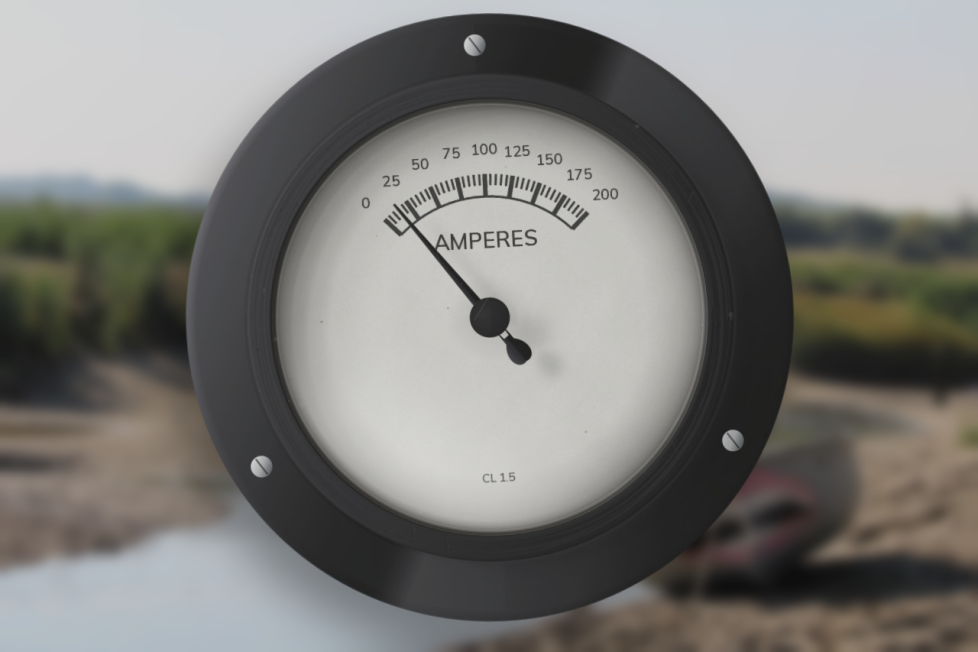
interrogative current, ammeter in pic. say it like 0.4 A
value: 15 A
